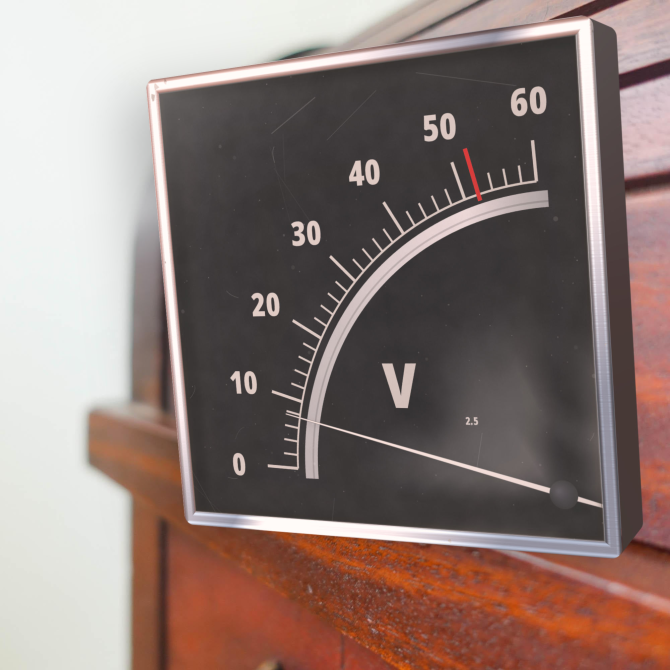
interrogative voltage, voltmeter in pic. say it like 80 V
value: 8 V
